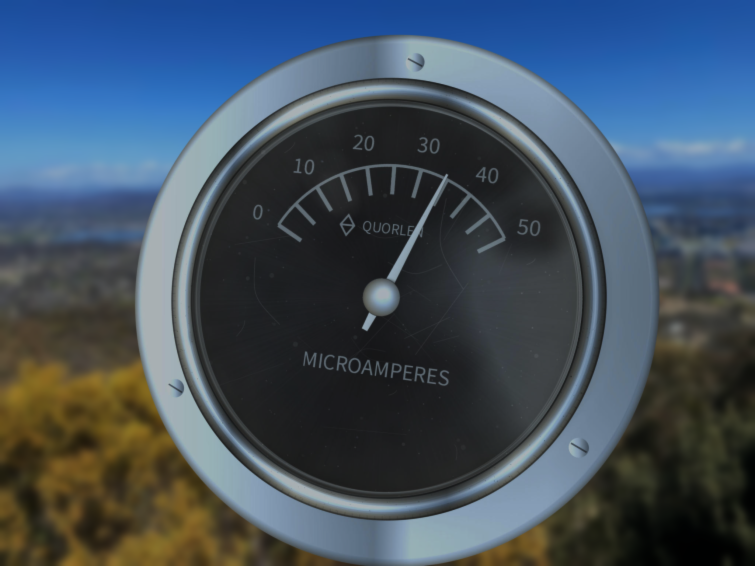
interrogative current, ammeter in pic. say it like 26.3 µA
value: 35 µA
